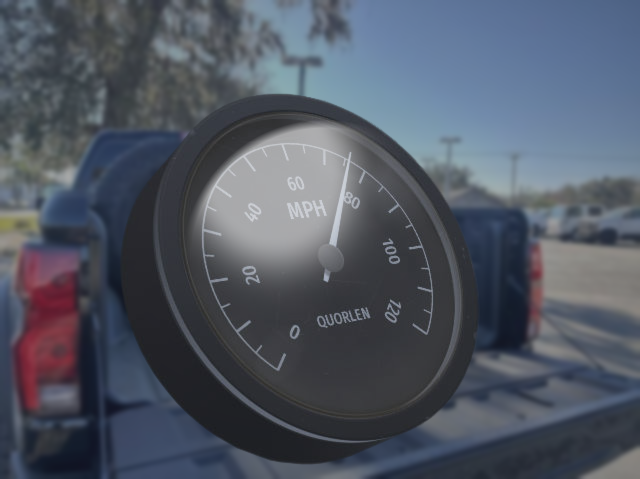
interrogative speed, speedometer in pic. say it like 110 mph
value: 75 mph
